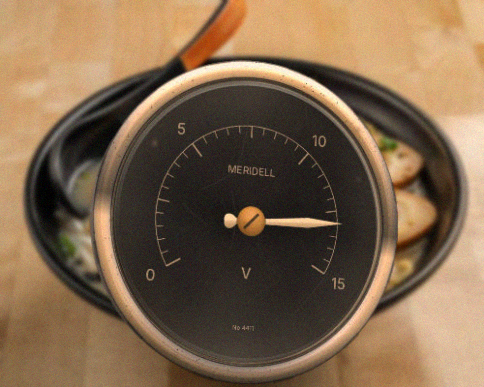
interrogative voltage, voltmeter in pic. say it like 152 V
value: 13 V
